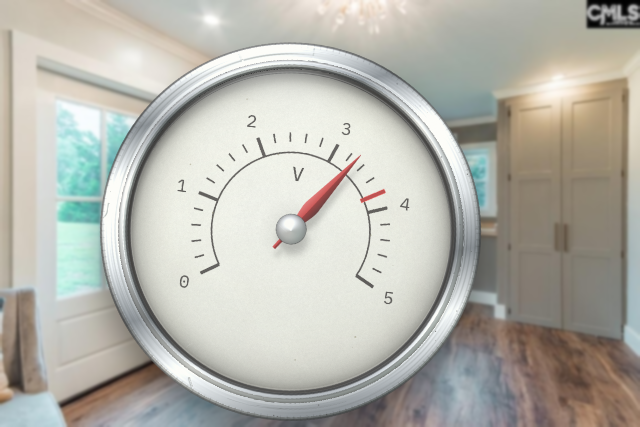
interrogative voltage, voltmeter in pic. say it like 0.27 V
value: 3.3 V
